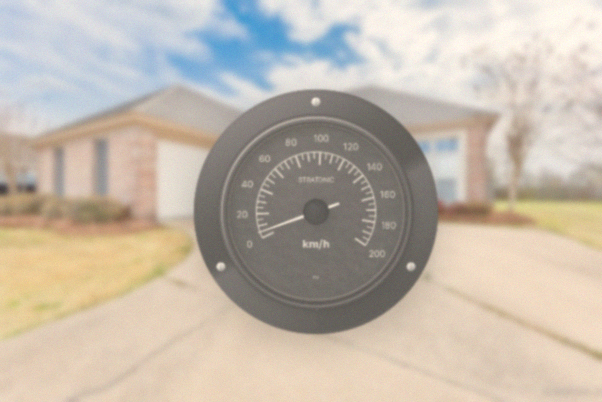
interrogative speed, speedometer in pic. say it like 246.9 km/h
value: 5 km/h
